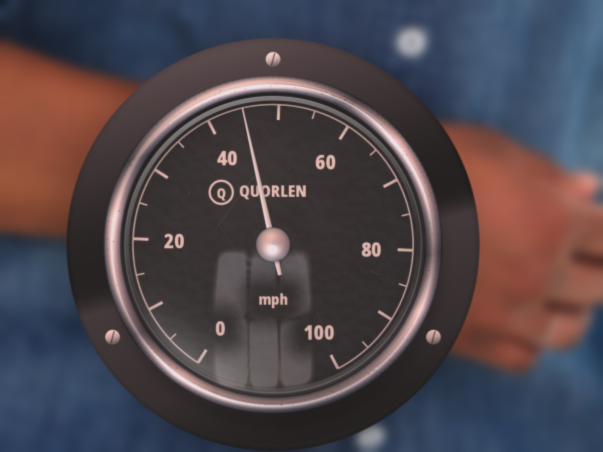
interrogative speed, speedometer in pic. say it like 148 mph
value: 45 mph
